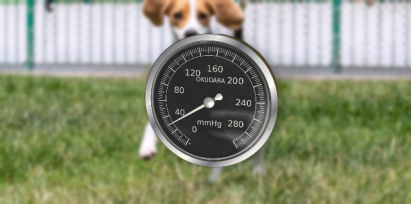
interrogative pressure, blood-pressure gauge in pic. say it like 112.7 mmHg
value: 30 mmHg
